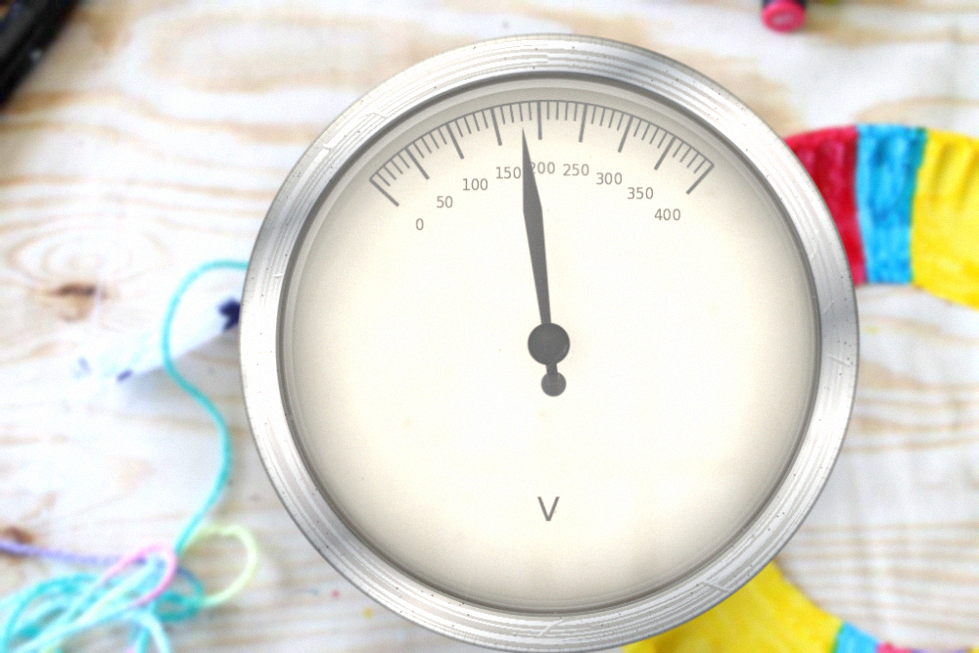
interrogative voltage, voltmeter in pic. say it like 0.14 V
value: 180 V
